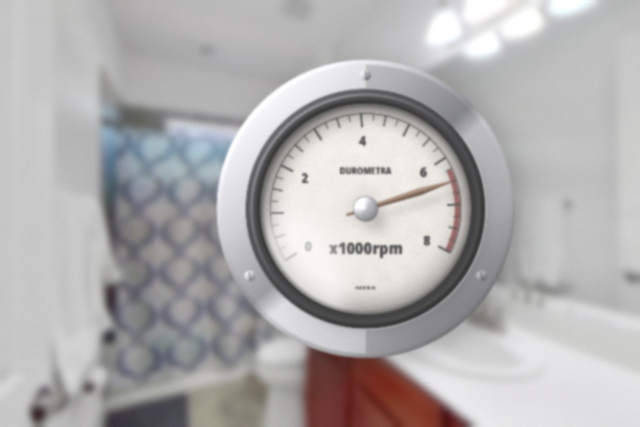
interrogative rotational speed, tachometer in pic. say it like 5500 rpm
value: 6500 rpm
